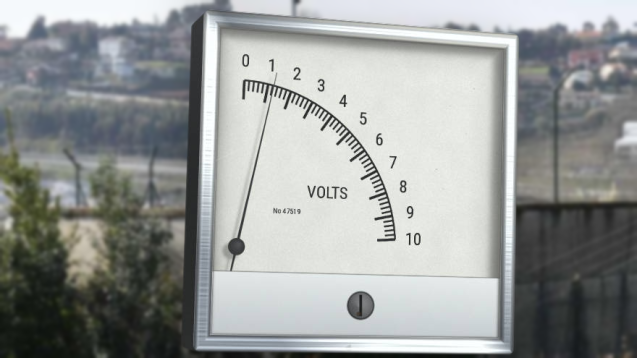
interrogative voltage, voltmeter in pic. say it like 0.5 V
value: 1.2 V
